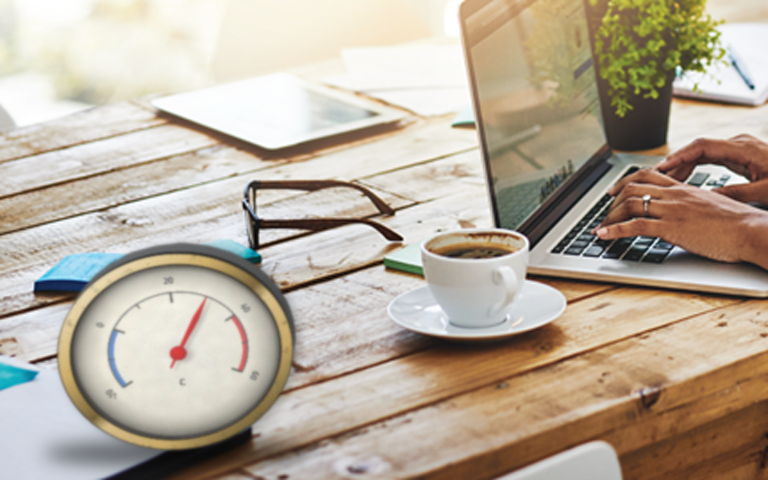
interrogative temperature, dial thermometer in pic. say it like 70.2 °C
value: 30 °C
